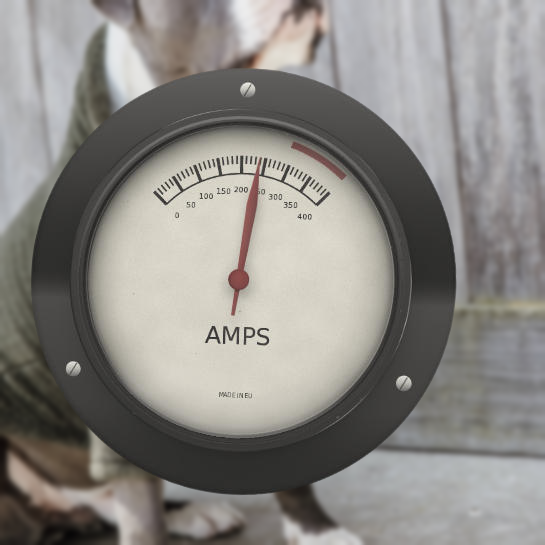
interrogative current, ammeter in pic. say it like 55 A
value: 240 A
